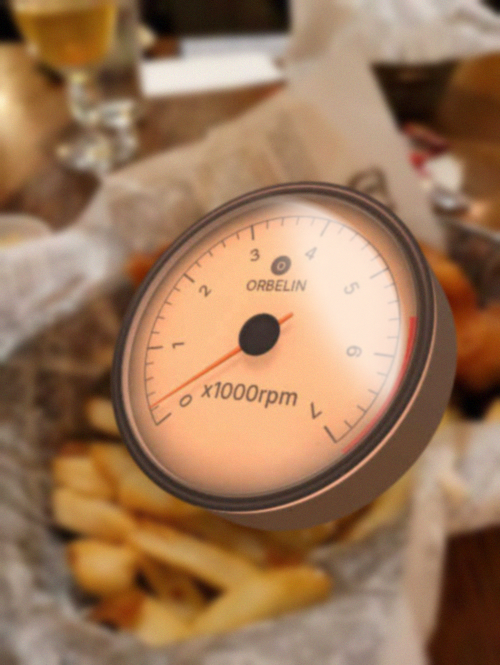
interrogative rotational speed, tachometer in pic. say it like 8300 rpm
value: 200 rpm
